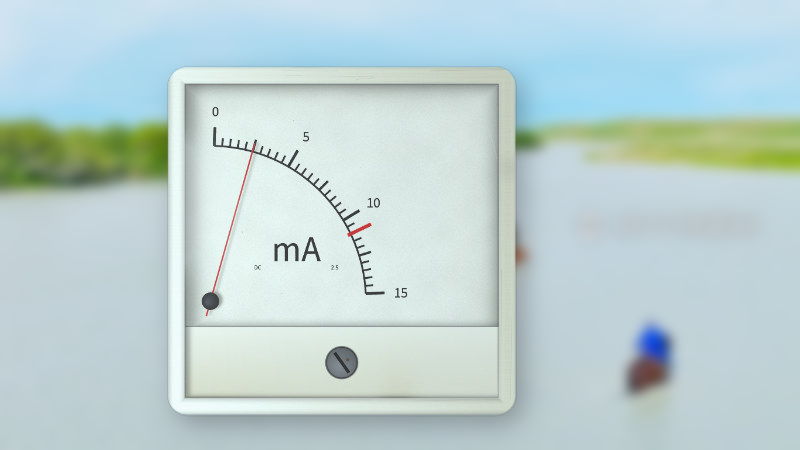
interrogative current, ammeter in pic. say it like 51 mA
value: 2.5 mA
